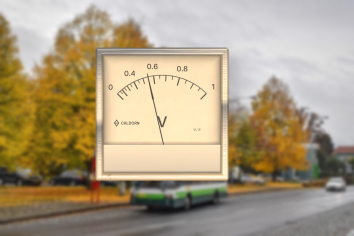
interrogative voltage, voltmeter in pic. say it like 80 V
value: 0.55 V
